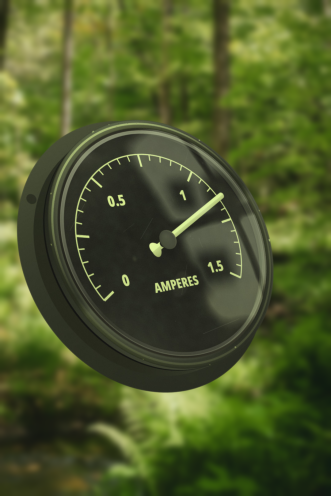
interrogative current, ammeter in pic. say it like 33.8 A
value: 1.15 A
